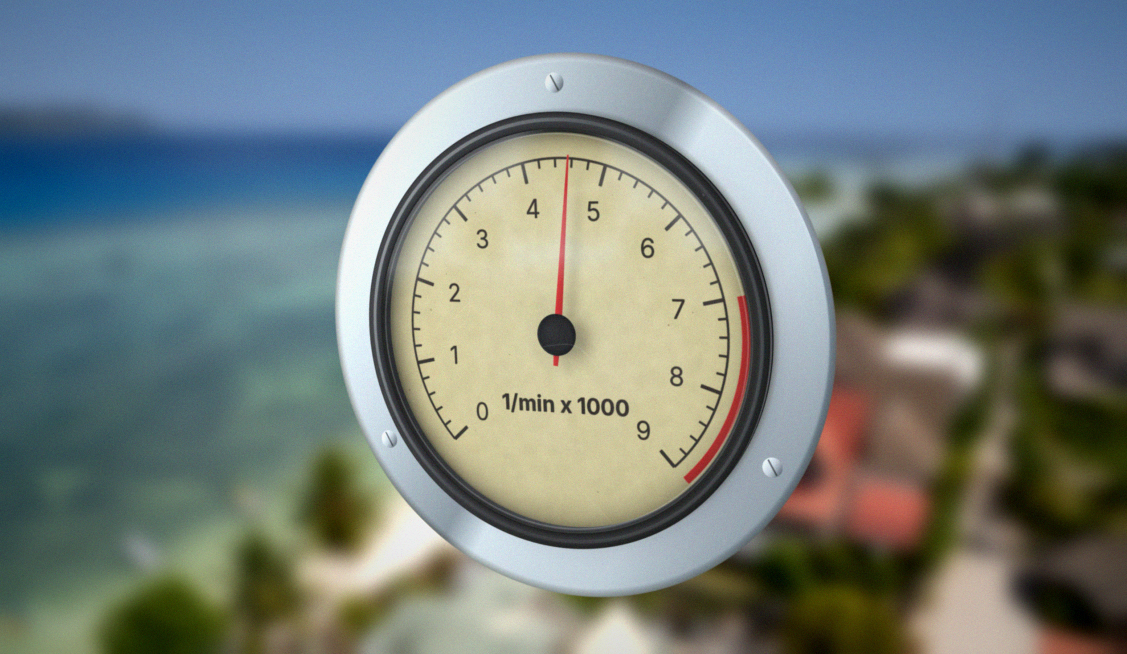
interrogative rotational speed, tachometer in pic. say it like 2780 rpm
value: 4600 rpm
